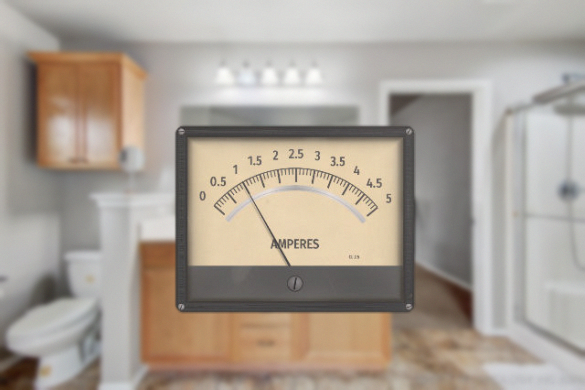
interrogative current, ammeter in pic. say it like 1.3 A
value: 1 A
